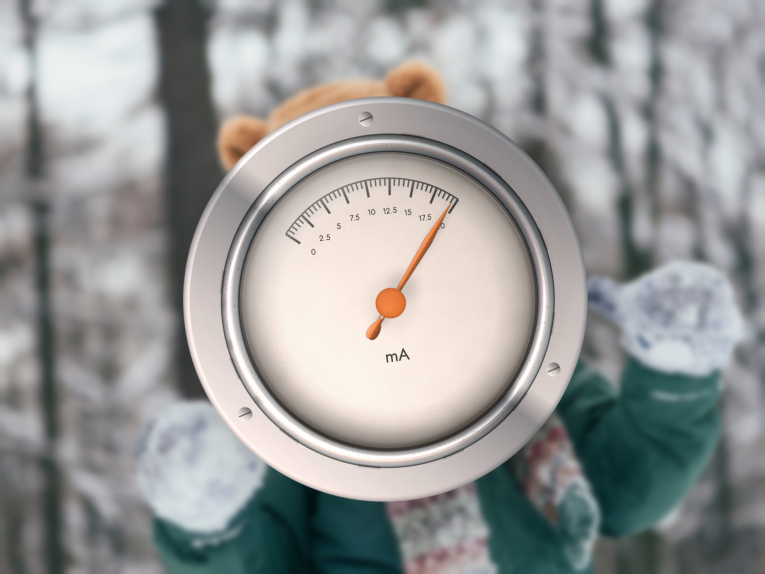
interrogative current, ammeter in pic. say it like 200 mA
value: 19.5 mA
